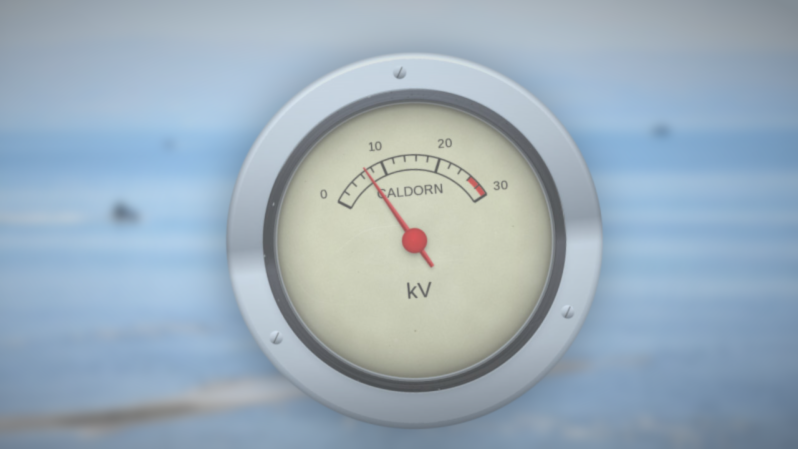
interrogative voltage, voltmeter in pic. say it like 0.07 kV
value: 7 kV
